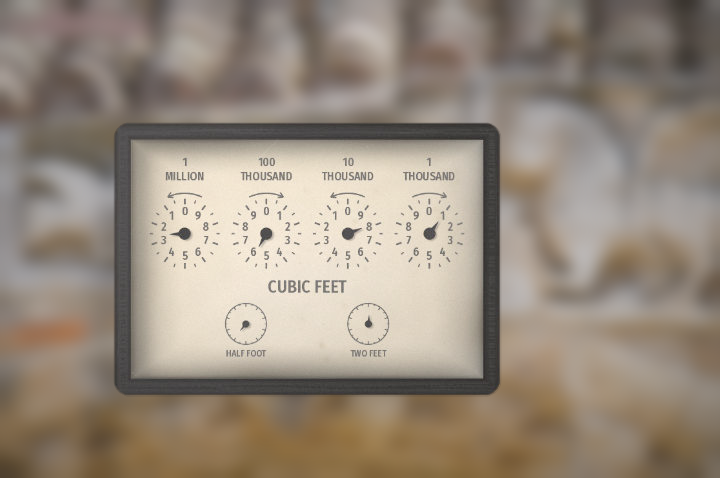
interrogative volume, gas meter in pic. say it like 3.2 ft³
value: 258100 ft³
